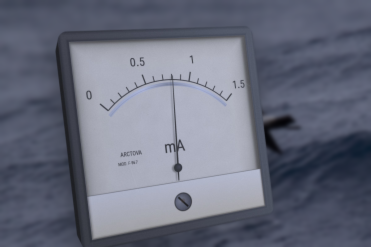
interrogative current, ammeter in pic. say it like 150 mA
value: 0.8 mA
